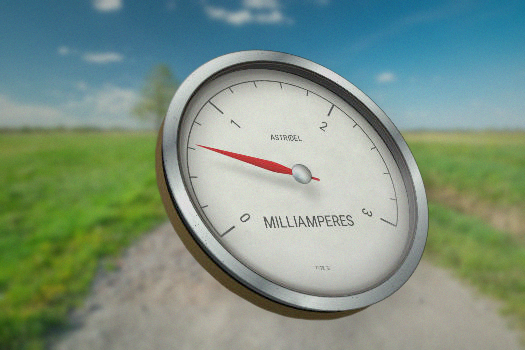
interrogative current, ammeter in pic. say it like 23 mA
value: 0.6 mA
